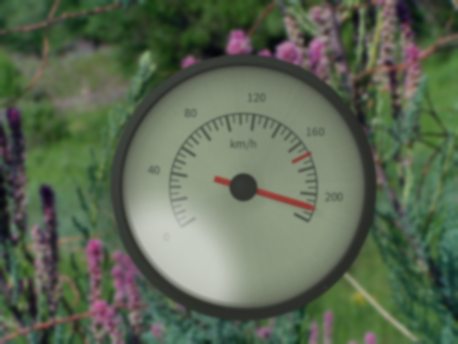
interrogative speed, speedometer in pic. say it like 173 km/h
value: 210 km/h
